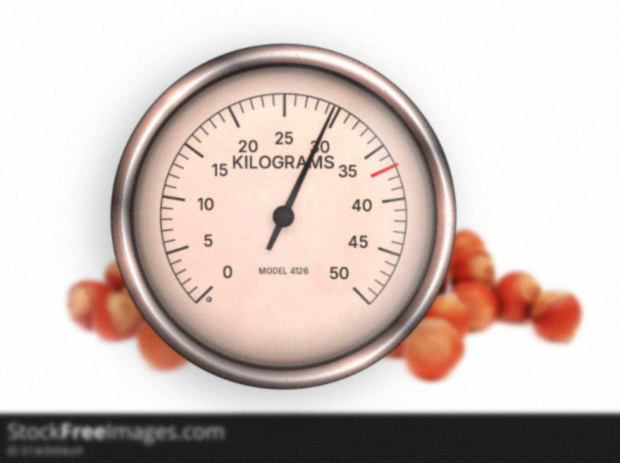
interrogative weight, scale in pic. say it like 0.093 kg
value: 29.5 kg
